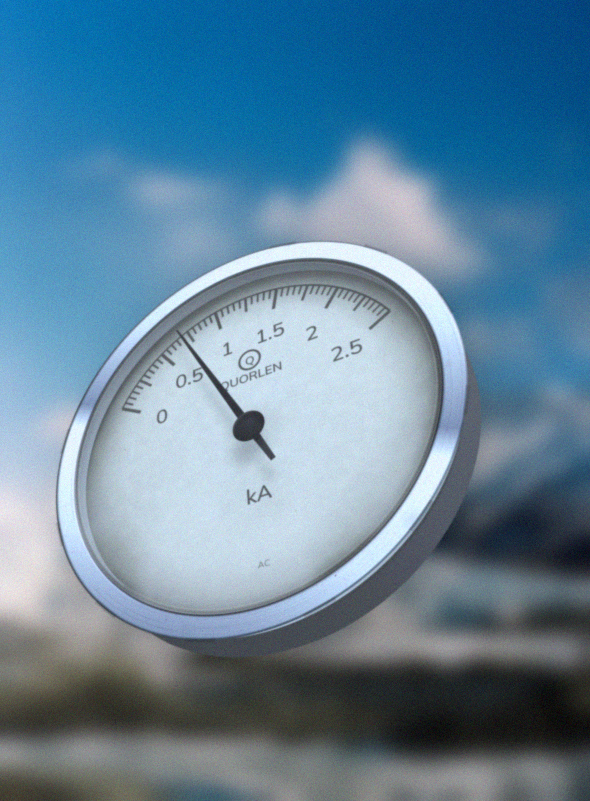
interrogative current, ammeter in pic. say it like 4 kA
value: 0.7 kA
